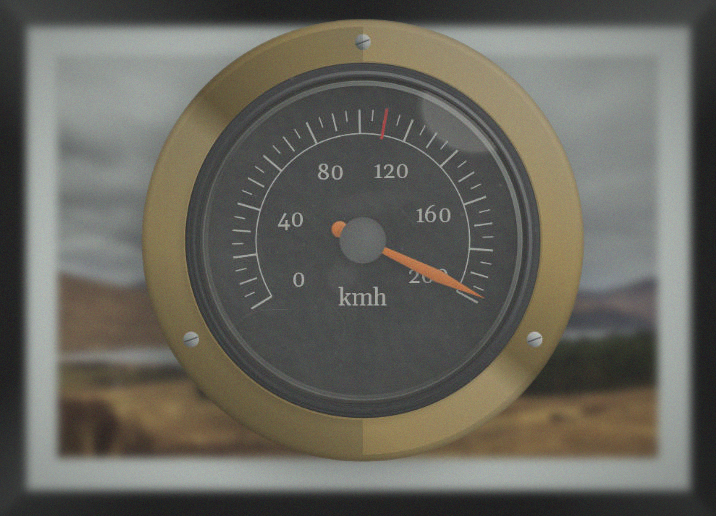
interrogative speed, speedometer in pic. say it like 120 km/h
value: 197.5 km/h
